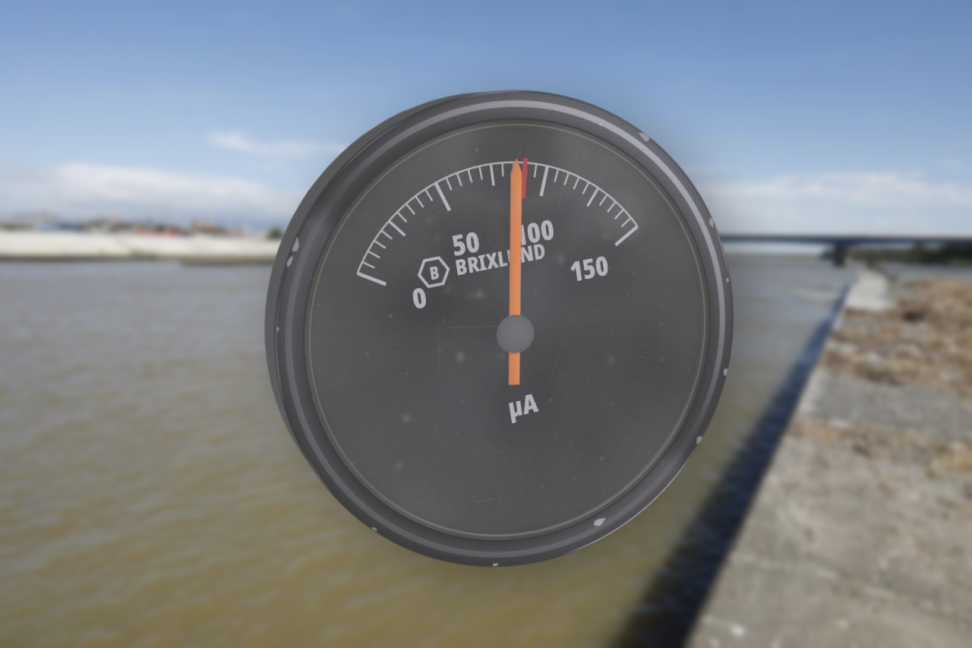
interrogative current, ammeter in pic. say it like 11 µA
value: 85 µA
